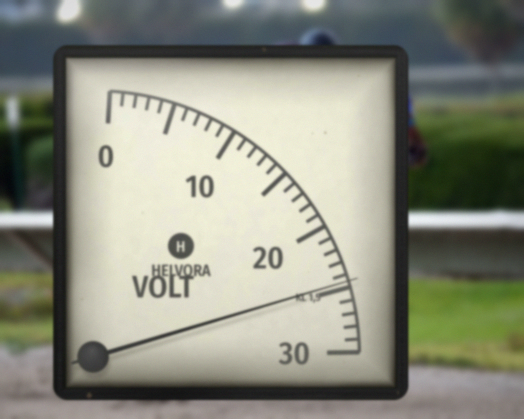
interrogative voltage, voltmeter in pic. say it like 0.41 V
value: 24.5 V
